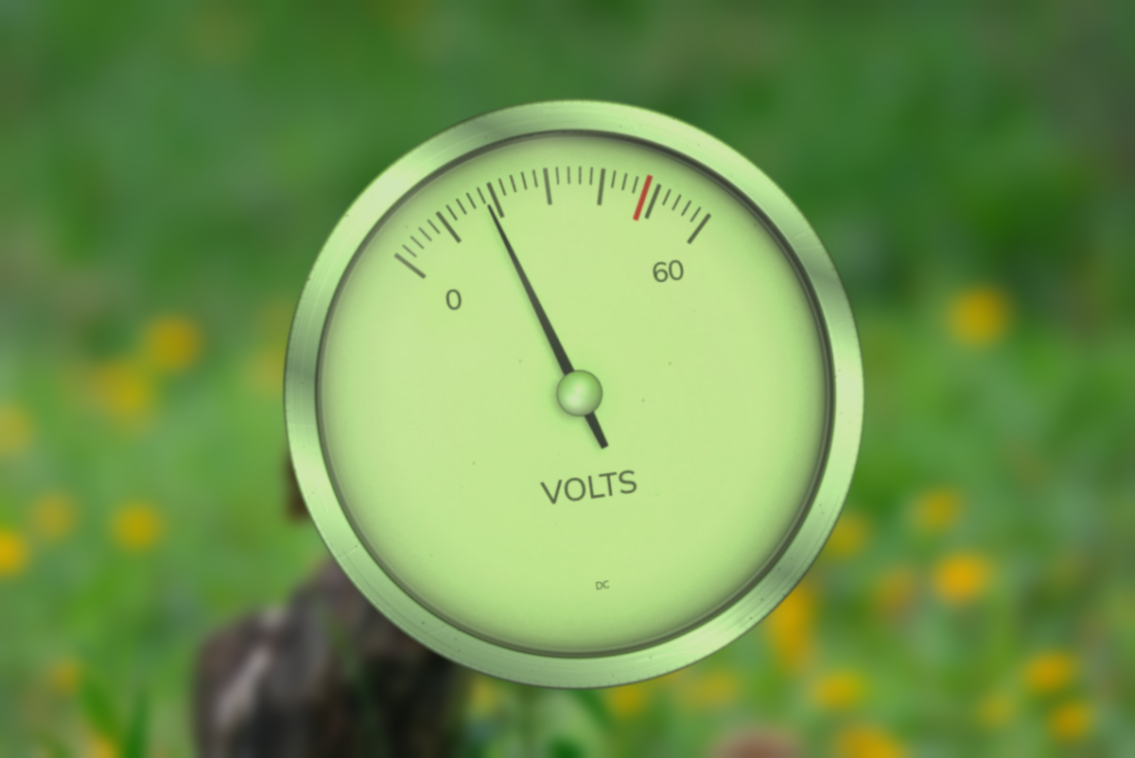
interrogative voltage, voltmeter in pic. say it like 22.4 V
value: 18 V
